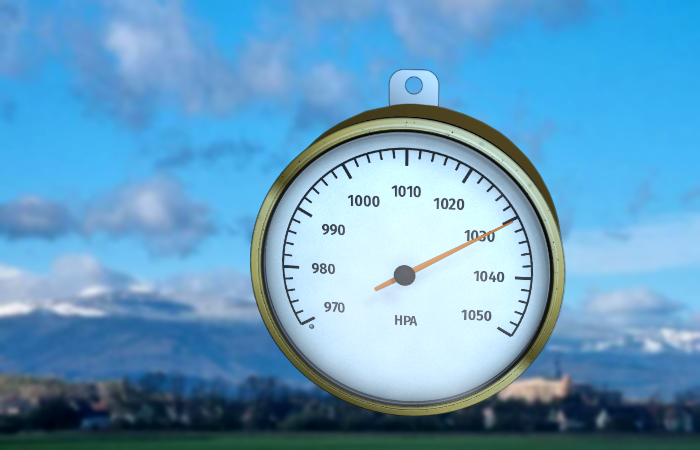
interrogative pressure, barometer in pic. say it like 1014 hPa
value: 1030 hPa
